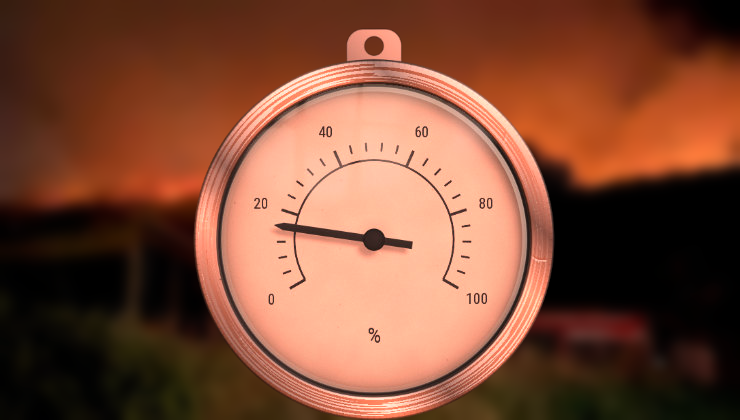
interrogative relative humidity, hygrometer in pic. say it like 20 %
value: 16 %
